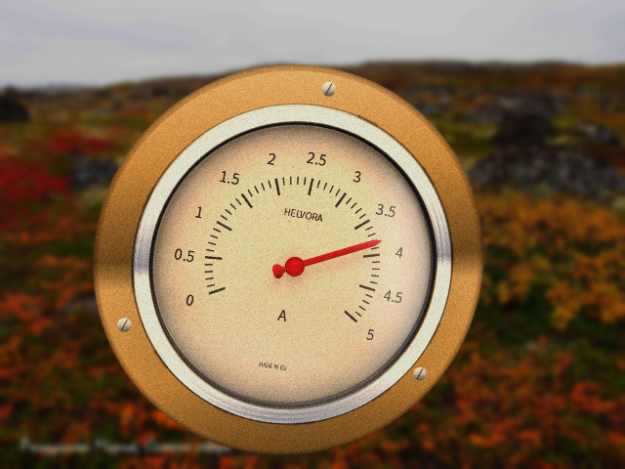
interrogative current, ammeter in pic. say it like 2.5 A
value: 3.8 A
